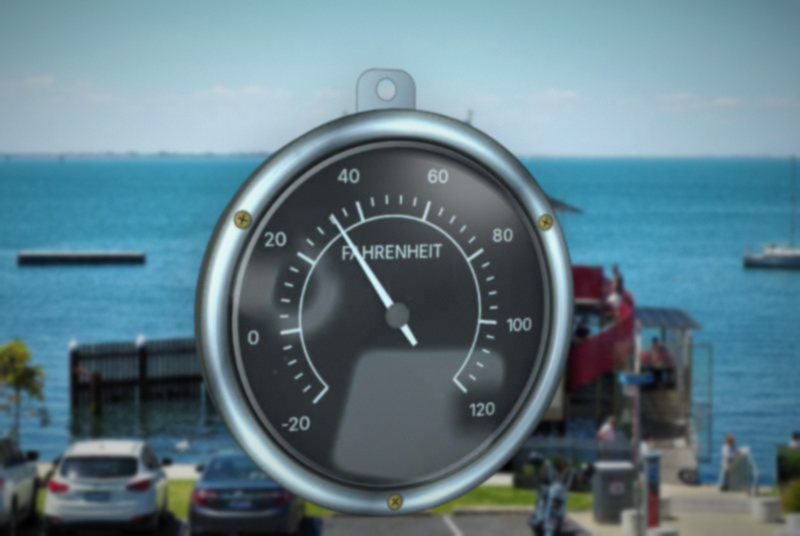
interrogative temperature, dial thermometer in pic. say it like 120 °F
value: 32 °F
